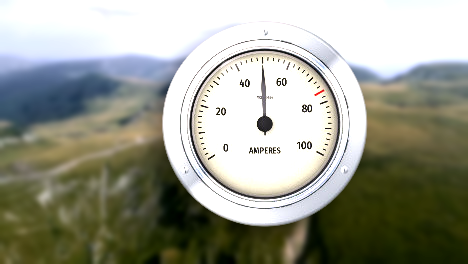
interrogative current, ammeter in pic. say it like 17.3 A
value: 50 A
